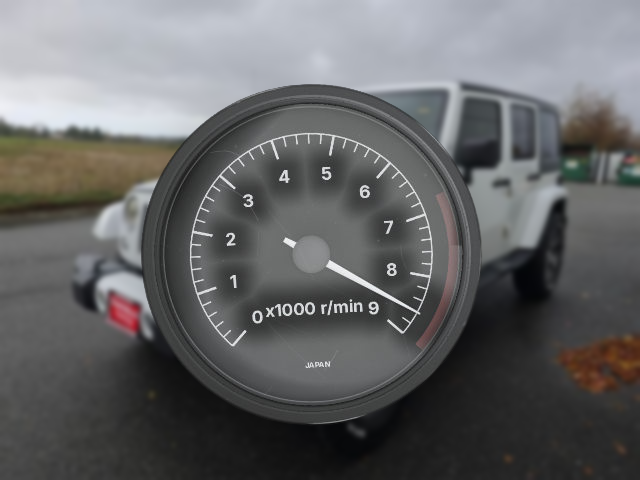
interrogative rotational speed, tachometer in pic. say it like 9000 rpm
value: 8600 rpm
